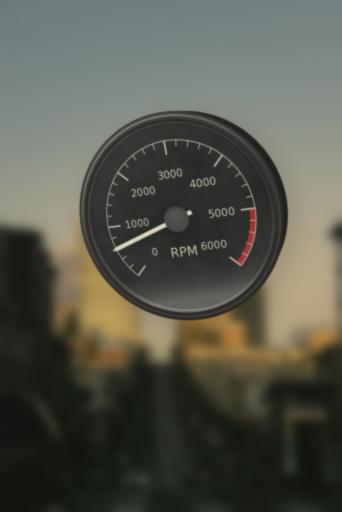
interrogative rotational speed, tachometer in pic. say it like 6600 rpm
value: 600 rpm
